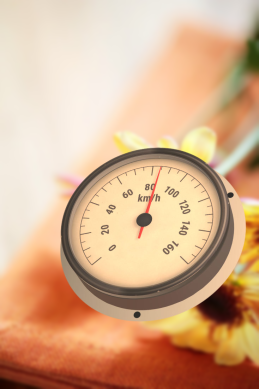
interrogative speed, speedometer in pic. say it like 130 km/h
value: 85 km/h
